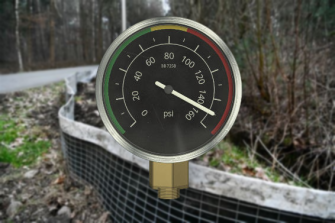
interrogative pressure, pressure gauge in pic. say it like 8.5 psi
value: 150 psi
